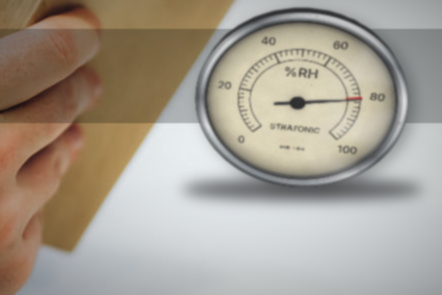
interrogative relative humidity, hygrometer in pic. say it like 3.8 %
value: 80 %
